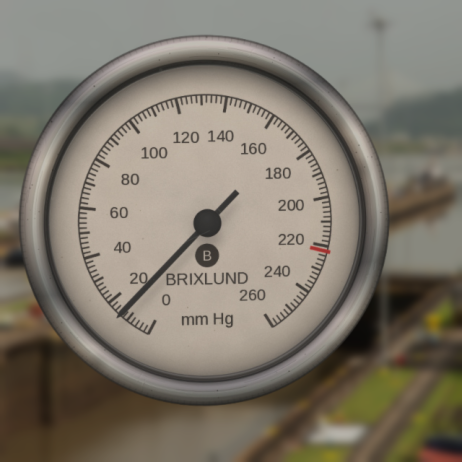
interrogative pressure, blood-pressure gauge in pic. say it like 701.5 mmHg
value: 14 mmHg
